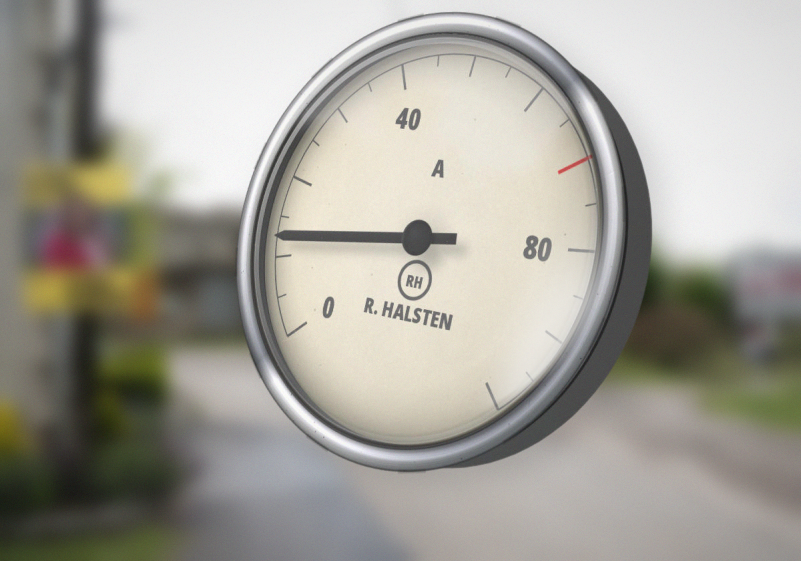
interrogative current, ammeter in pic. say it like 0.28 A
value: 12.5 A
